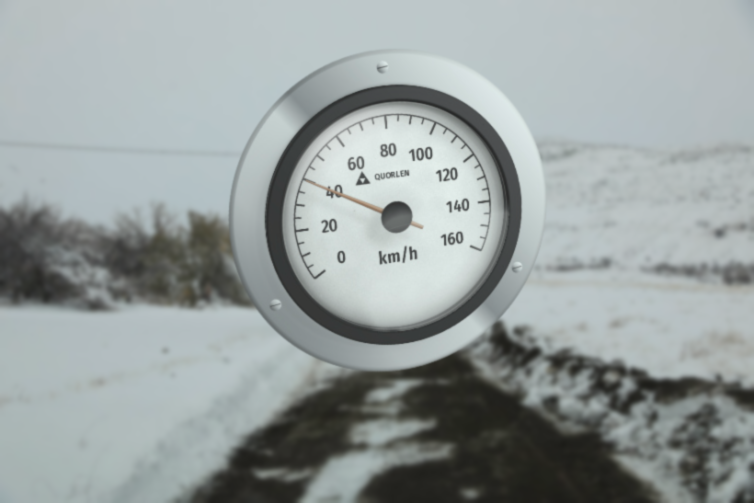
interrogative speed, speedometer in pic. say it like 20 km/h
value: 40 km/h
